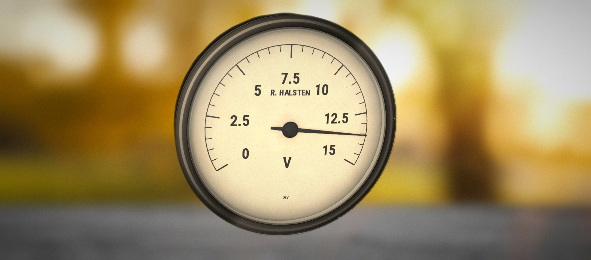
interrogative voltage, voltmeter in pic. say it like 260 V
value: 13.5 V
